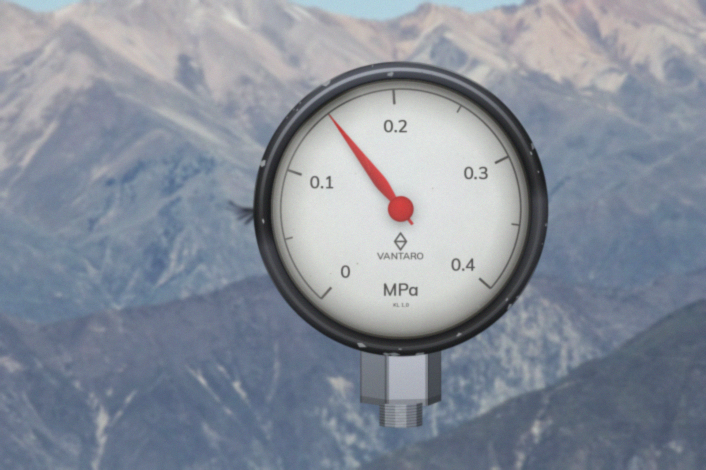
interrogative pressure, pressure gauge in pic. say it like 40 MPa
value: 0.15 MPa
